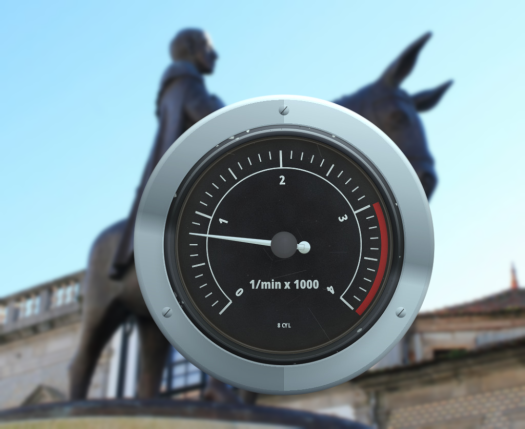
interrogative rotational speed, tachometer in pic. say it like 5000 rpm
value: 800 rpm
